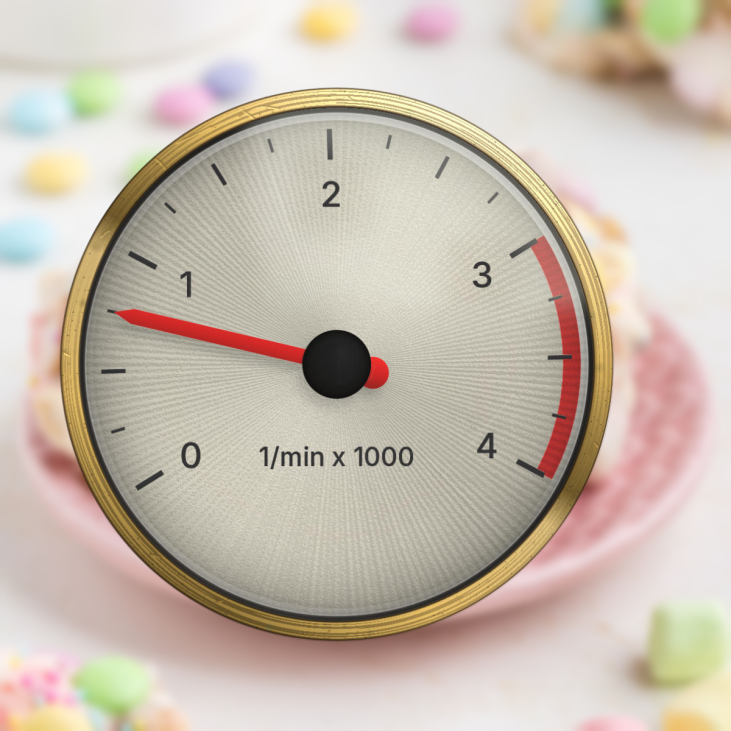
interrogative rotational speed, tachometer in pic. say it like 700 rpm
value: 750 rpm
